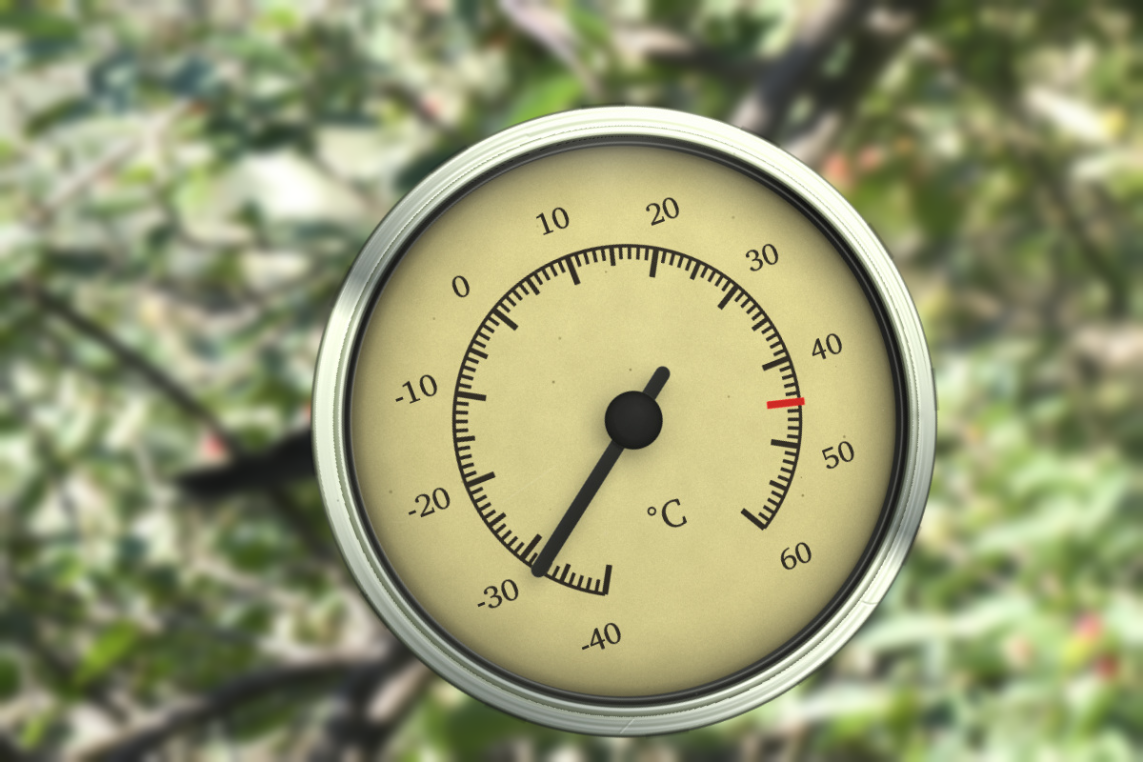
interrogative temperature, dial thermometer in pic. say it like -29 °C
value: -32 °C
